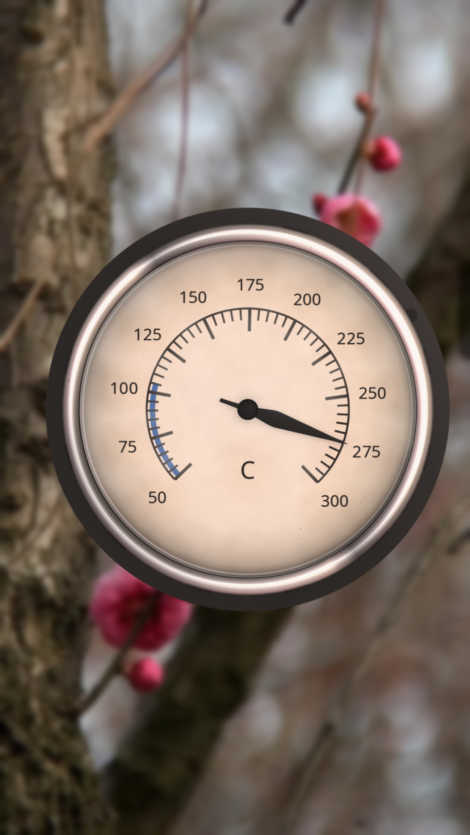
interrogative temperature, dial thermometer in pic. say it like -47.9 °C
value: 275 °C
